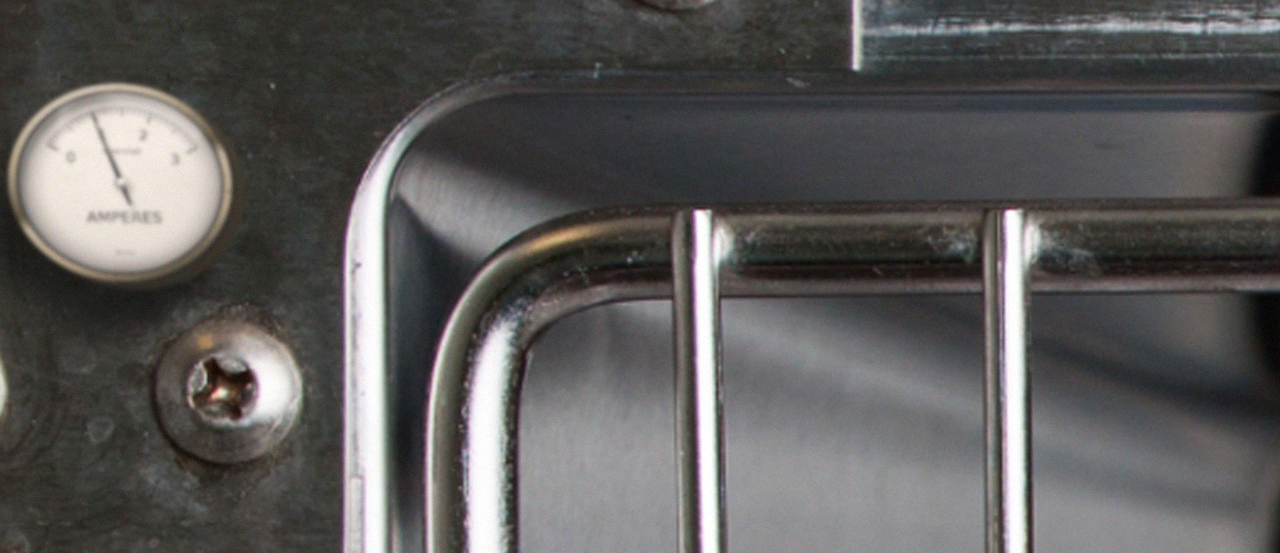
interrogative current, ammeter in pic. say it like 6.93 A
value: 1 A
